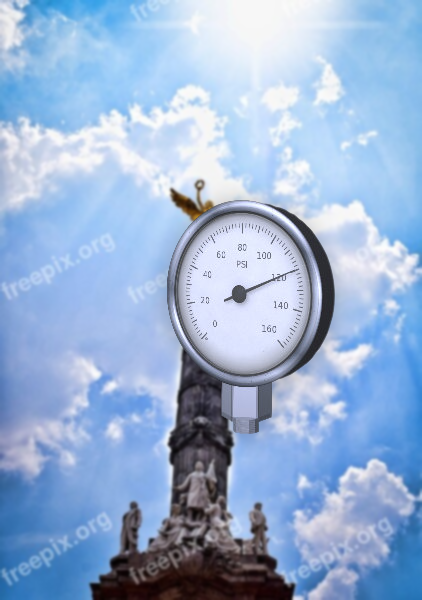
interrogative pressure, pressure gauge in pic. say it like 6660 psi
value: 120 psi
